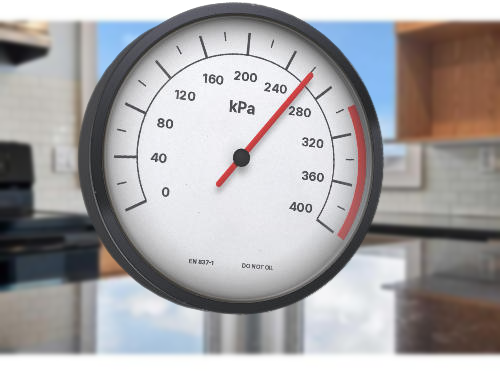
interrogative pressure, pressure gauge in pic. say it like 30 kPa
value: 260 kPa
